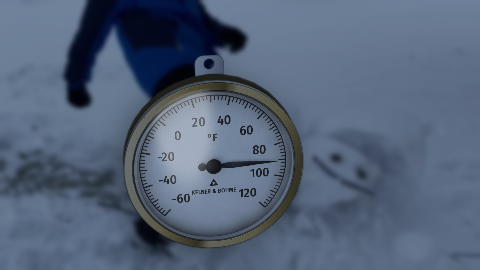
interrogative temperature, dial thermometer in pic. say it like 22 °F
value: 90 °F
